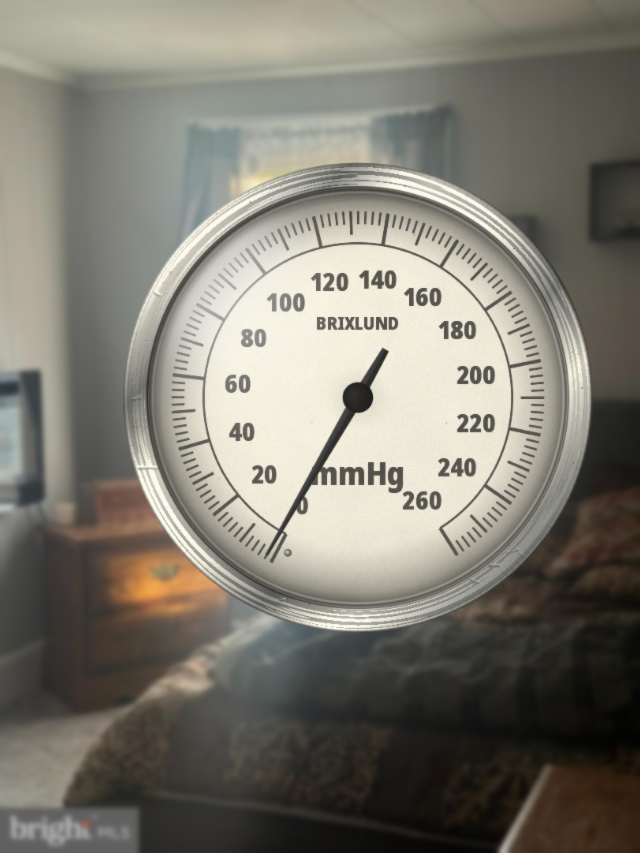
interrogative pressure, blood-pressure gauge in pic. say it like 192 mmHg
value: 2 mmHg
